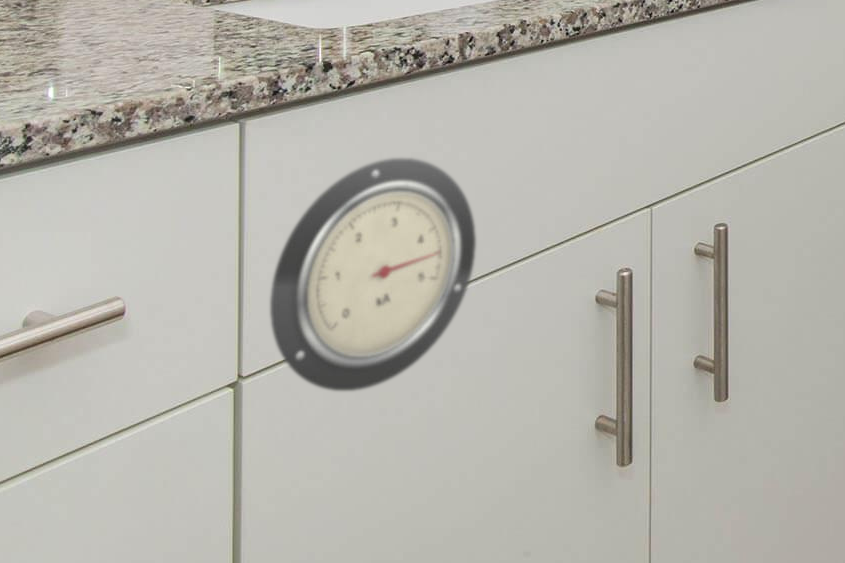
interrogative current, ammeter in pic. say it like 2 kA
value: 4.5 kA
